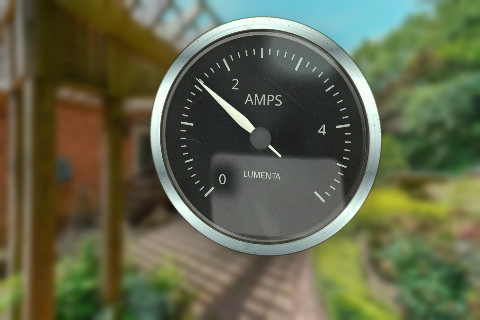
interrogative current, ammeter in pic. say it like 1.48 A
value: 1.6 A
